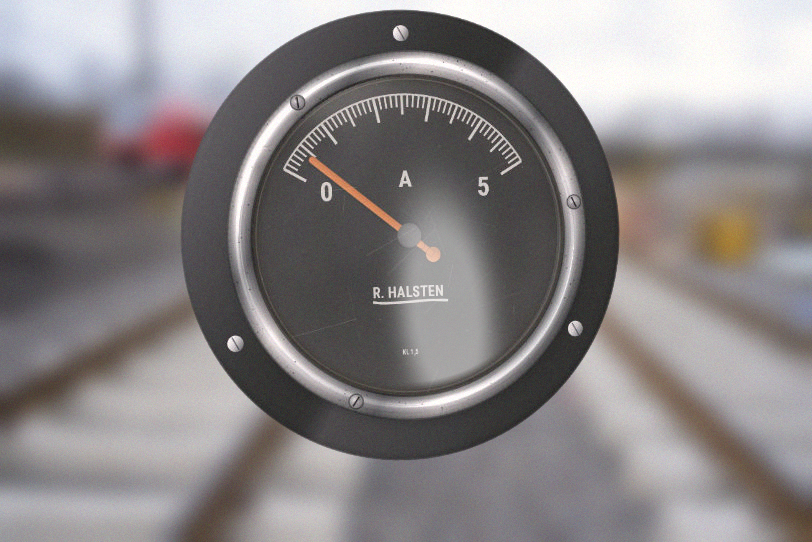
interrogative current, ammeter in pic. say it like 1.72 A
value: 0.4 A
